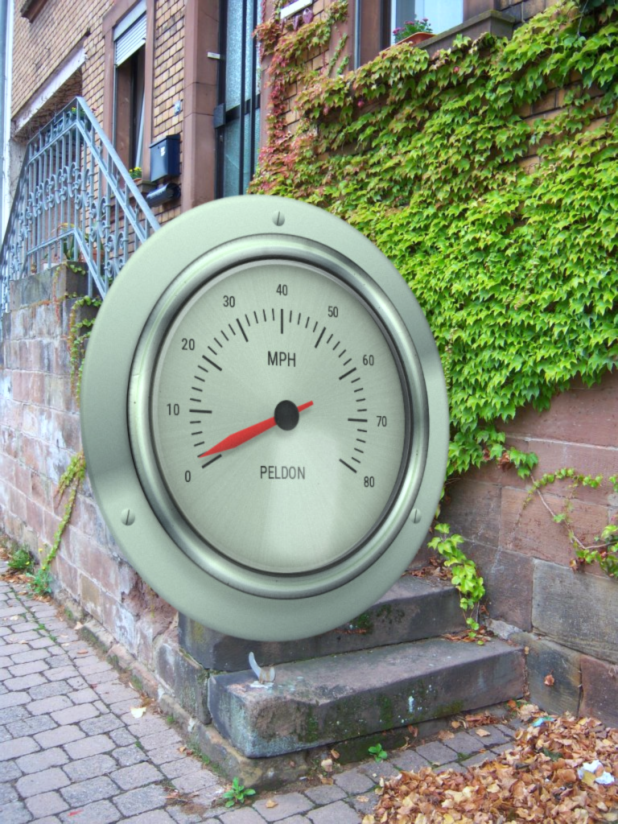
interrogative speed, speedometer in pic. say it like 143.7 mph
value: 2 mph
